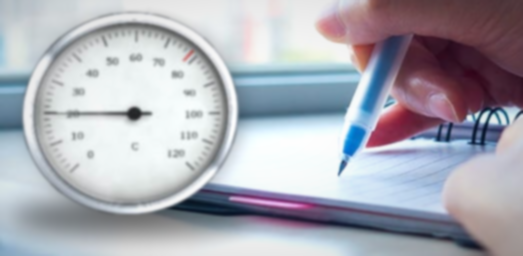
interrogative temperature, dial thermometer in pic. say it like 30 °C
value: 20 °C
